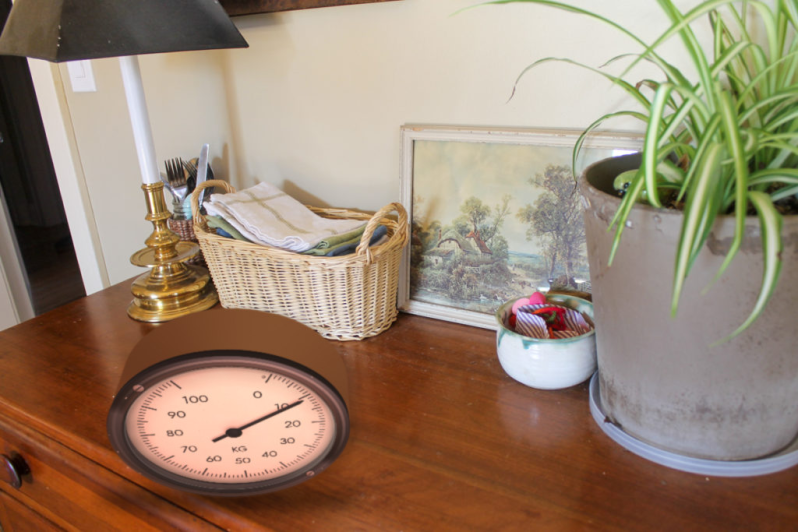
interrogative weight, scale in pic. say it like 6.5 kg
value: 10 kg
